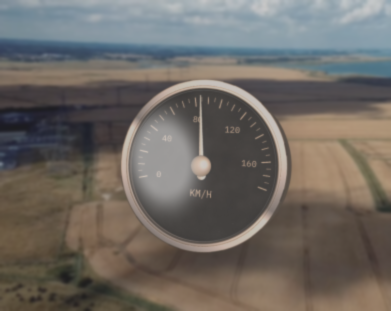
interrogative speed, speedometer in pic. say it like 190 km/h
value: 85 km/h
